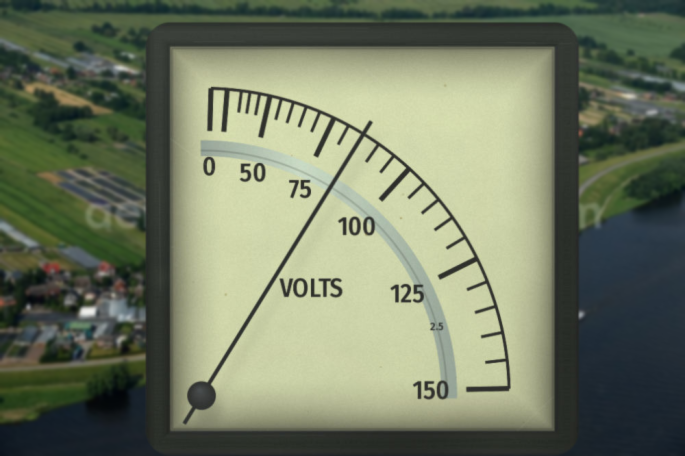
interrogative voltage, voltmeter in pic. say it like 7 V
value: 85 V
